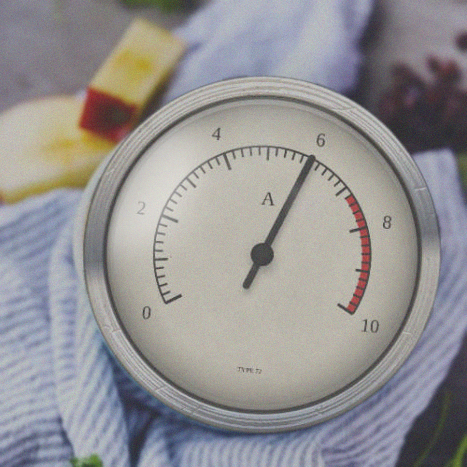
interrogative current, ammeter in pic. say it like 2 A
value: 6 A
